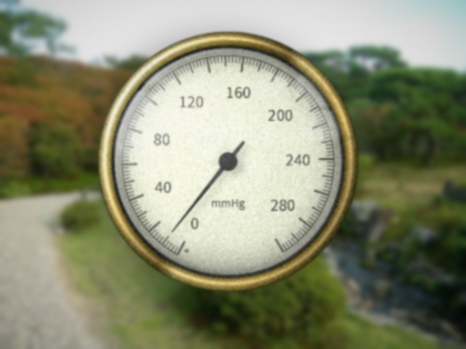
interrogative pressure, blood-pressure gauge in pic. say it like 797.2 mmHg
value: 10 mmHg
